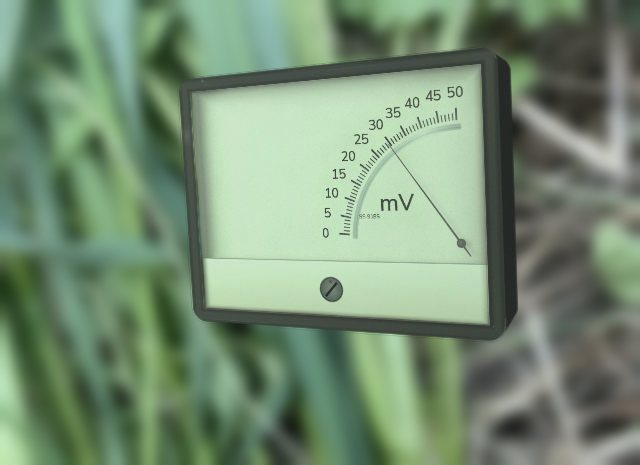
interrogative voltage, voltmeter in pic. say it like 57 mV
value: 30 mV
